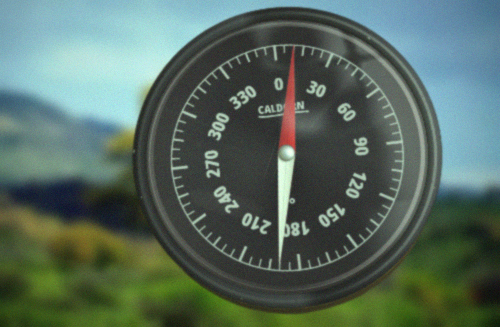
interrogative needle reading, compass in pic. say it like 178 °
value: 10 °
